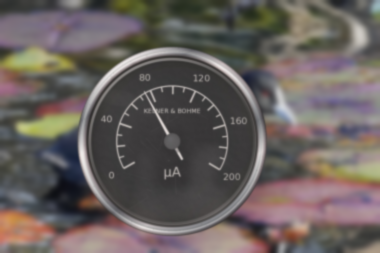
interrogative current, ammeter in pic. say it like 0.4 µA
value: 75 µA
